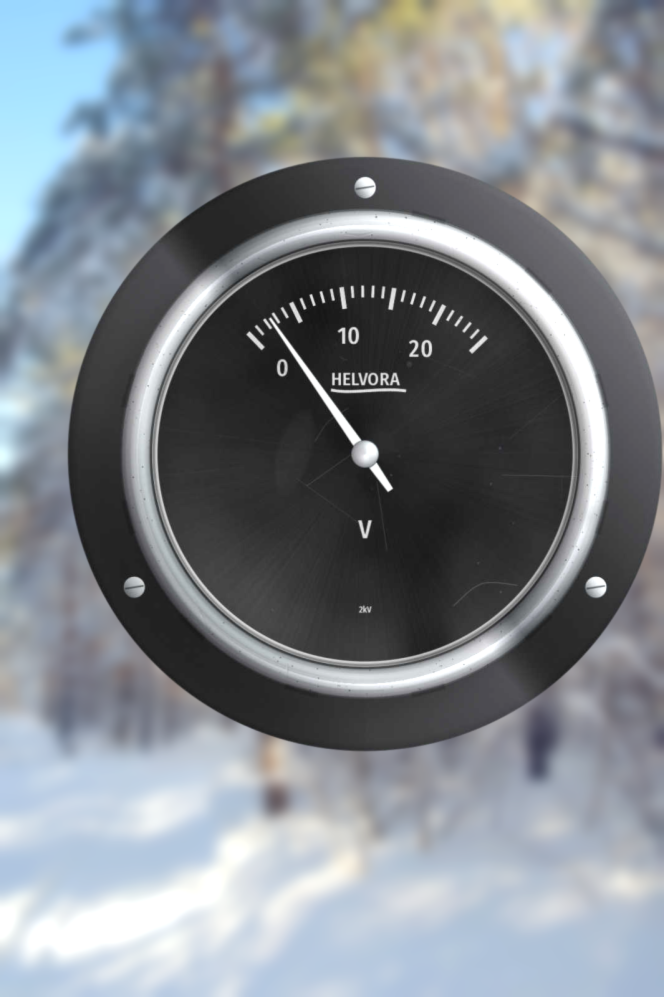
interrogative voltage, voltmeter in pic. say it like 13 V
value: 2.5 V
